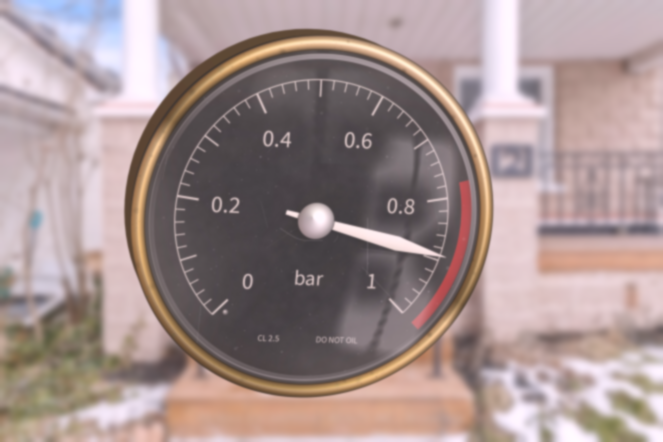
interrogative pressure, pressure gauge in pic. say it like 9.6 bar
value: 0.89 bar
